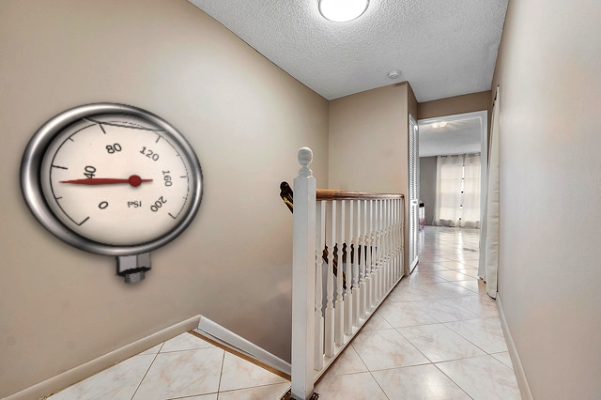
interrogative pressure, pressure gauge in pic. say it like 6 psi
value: 30 psi
